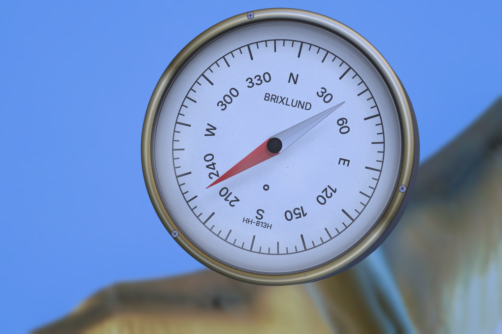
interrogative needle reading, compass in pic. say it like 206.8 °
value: 225 °
